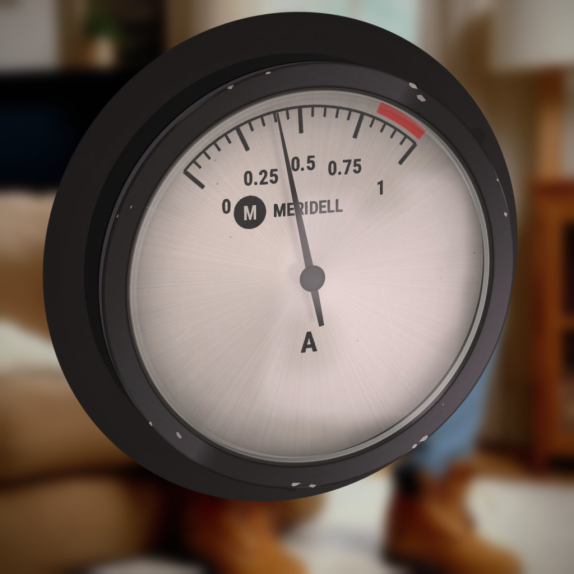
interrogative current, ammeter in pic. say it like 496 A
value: 0.4 A
